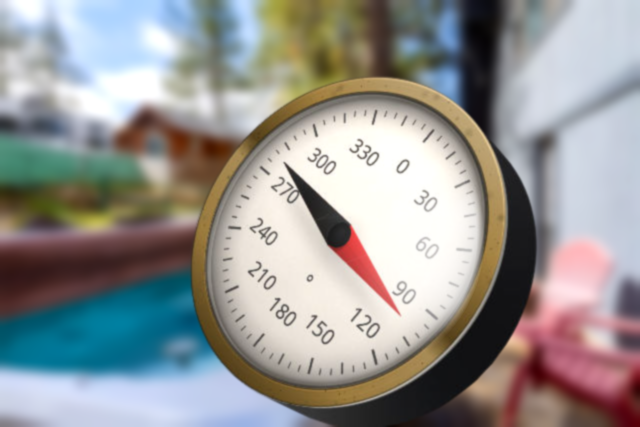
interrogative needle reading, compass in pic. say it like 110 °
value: 100 °
